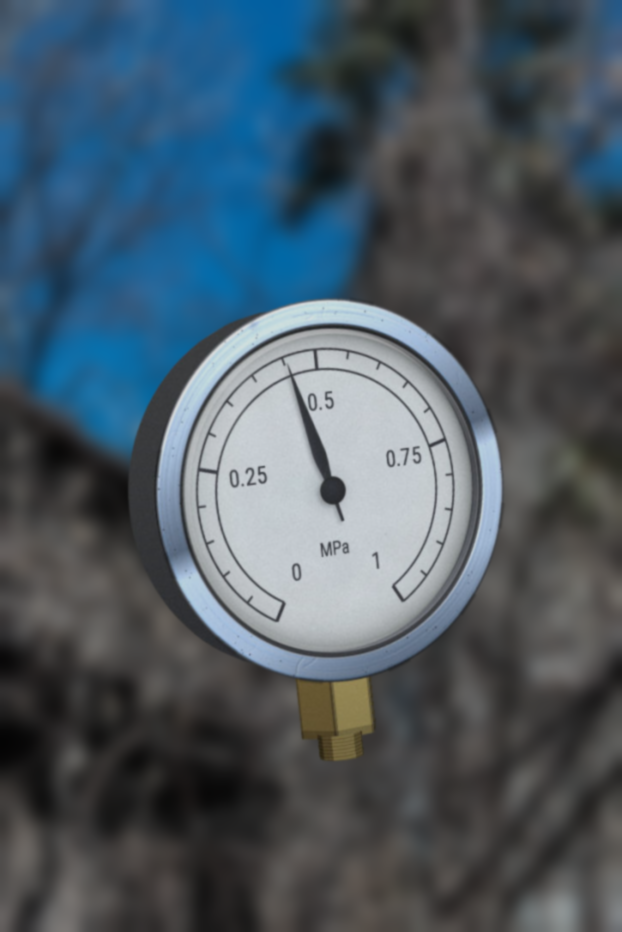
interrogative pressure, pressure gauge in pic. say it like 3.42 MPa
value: 0.45 MPa
